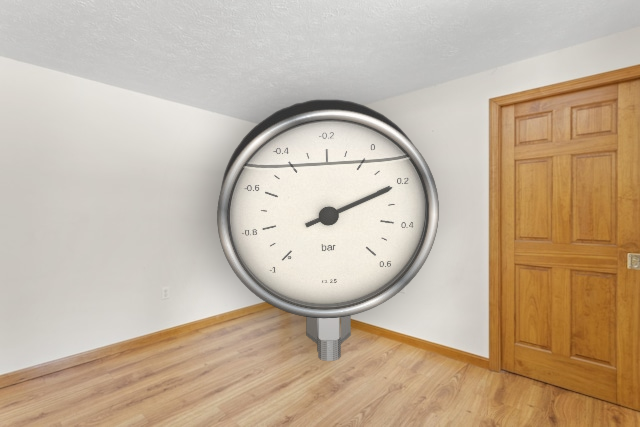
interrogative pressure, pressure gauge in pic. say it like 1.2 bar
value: 0.2 bar
